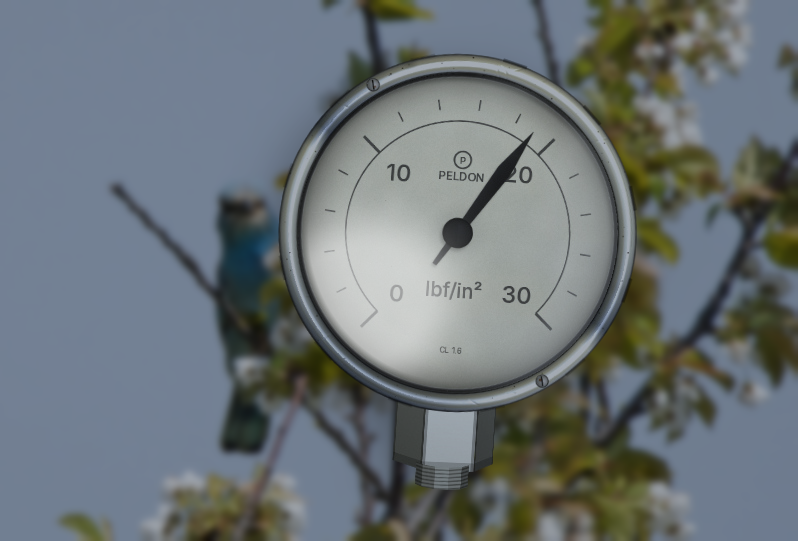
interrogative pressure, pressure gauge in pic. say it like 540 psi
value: 19 psi
